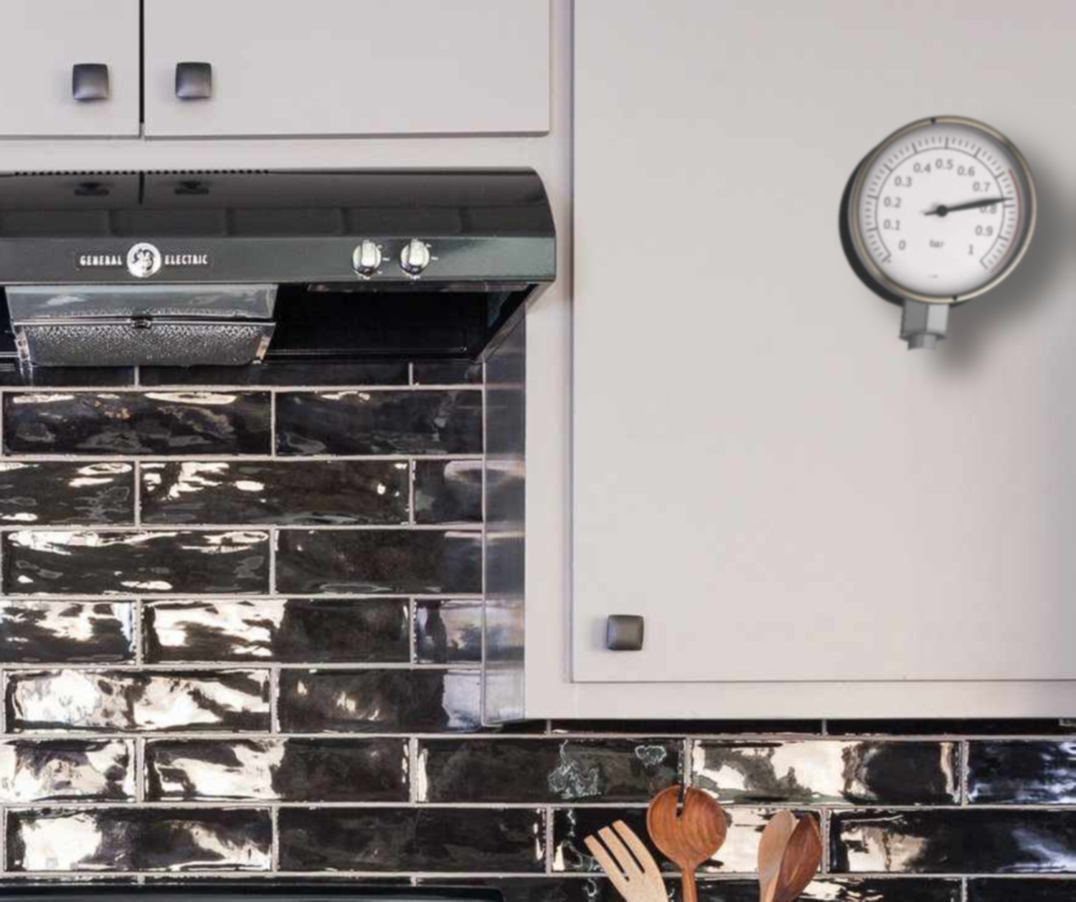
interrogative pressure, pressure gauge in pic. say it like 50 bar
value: 0.78 bar
